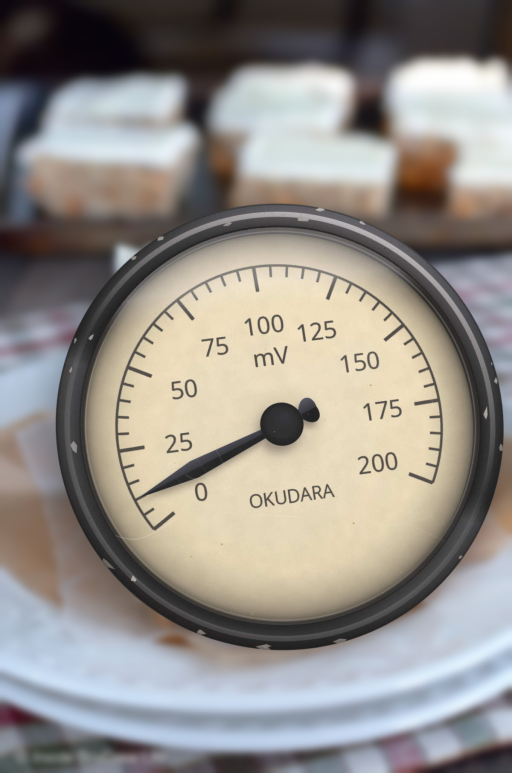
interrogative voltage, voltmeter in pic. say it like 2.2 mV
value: 10 mV
